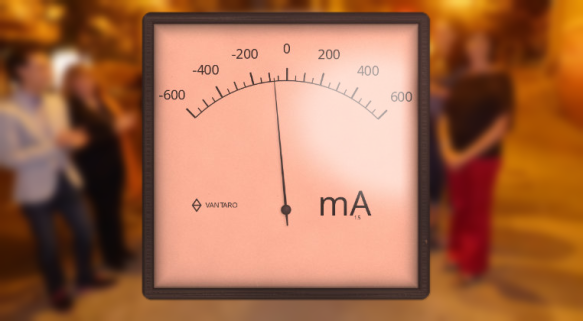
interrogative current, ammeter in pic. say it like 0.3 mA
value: -75 mA
